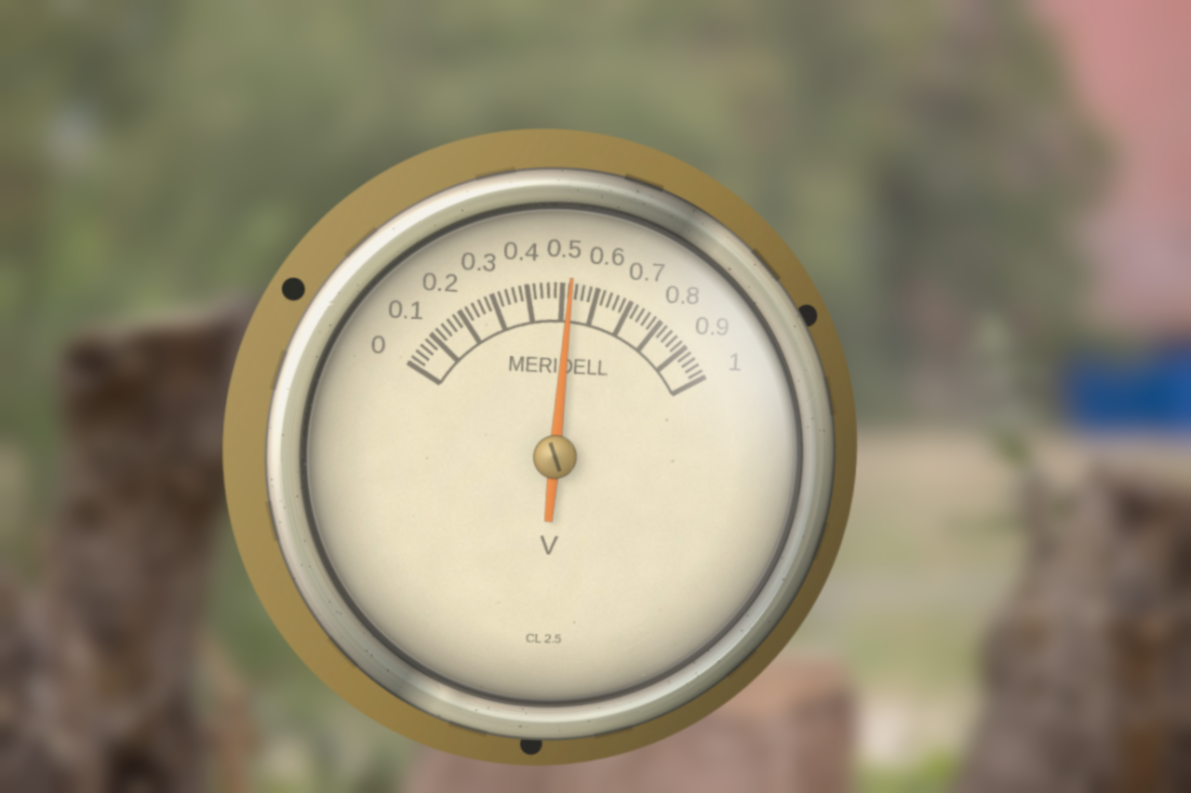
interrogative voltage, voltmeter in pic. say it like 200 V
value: 0.52 V
